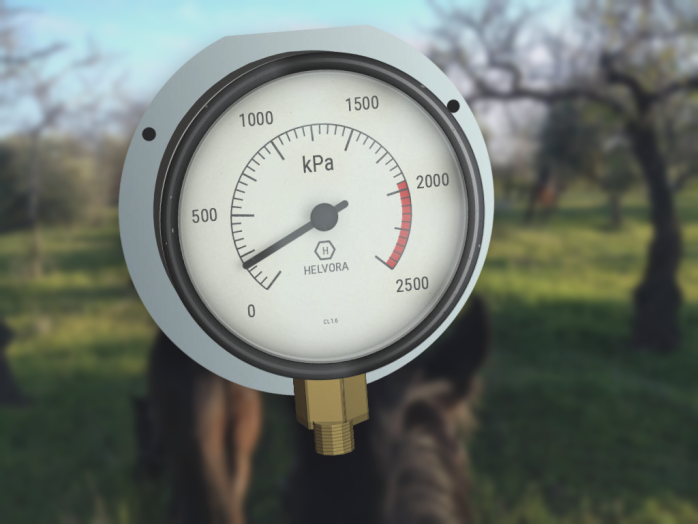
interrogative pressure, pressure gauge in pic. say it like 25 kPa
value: 200 kPa
